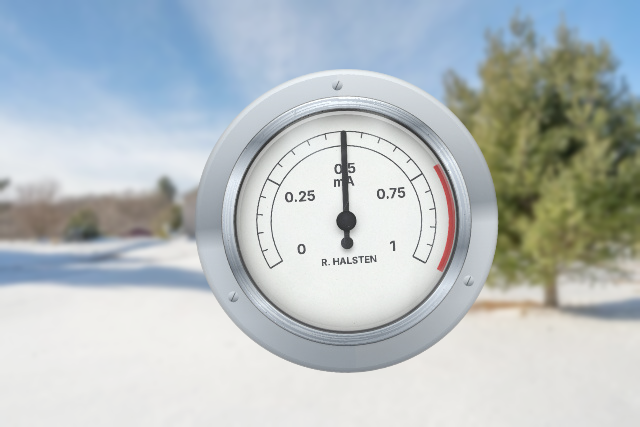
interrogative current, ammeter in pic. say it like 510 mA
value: 0.5 mA
